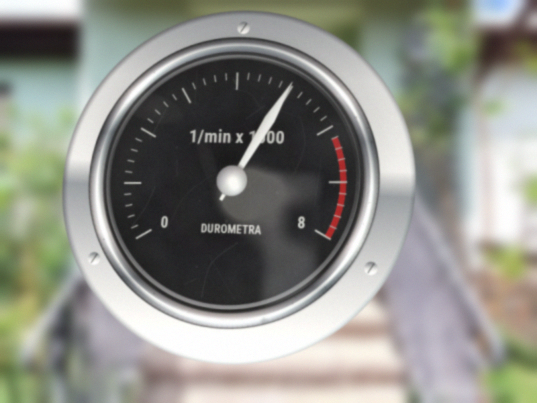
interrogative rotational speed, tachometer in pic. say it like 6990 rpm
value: 5000 rpm
